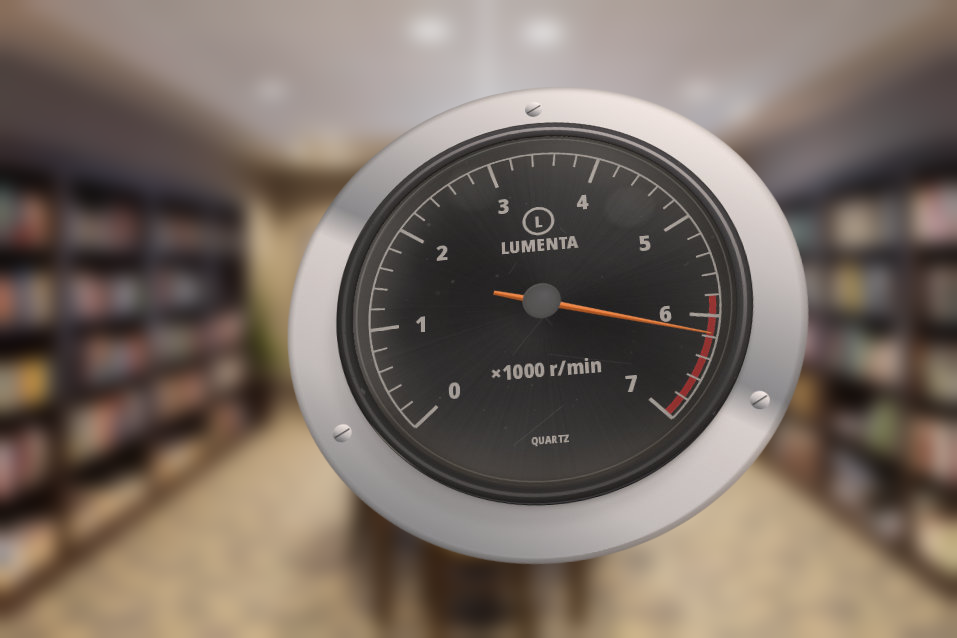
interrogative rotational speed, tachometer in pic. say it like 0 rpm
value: 6200 rpm
